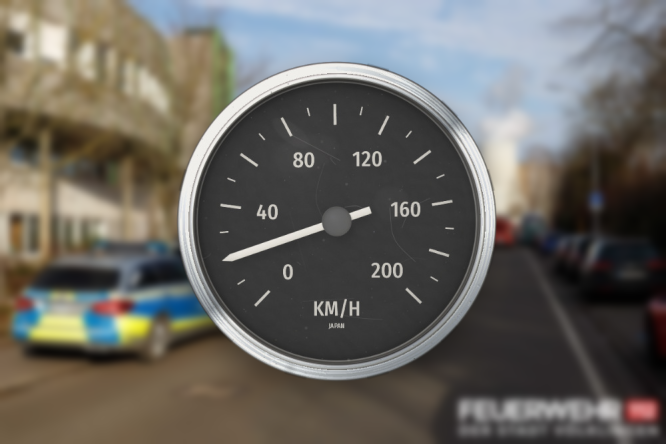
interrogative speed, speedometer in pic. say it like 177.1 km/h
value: 20 km/h
